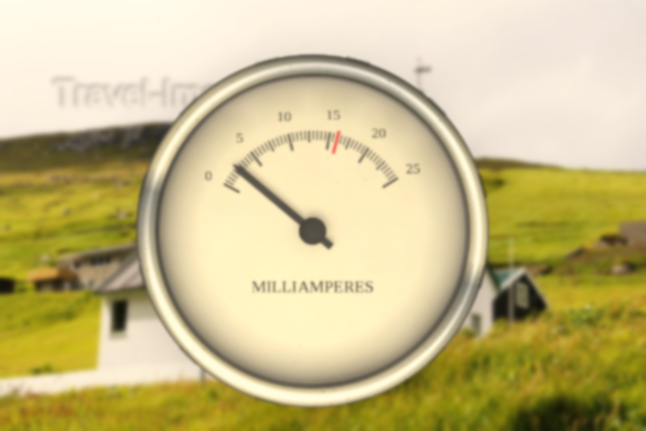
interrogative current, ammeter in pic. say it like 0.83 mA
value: 2.5 mA
